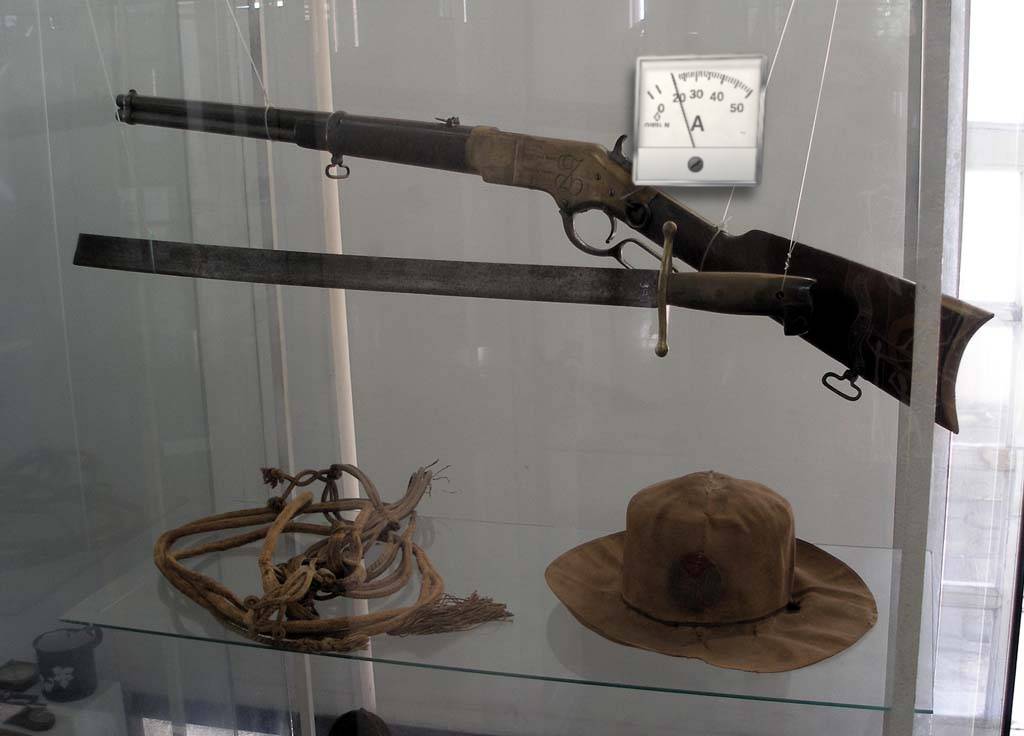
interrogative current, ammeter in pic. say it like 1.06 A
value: 20 A
